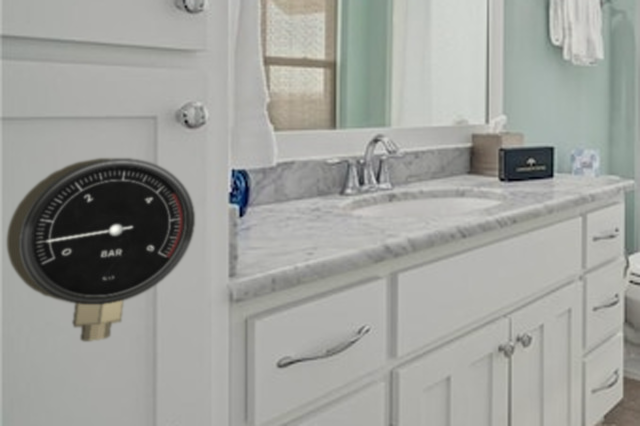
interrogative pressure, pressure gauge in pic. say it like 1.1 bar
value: 0.5 bar
